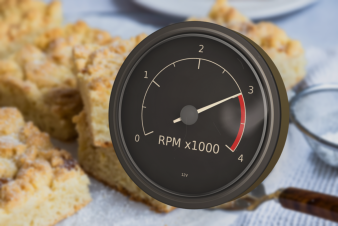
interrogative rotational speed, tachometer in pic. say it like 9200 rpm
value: 3000 rpm
